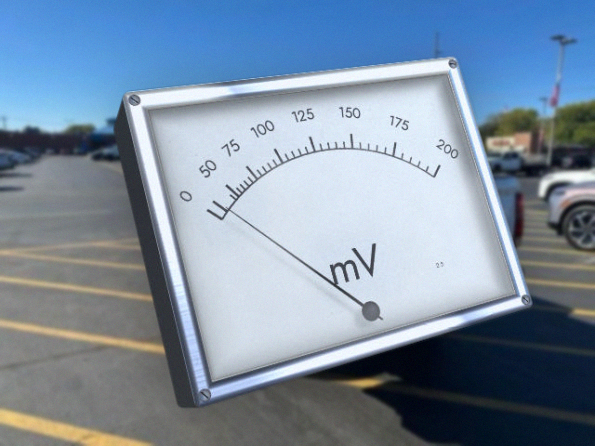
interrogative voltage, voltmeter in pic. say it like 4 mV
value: 25 mV
